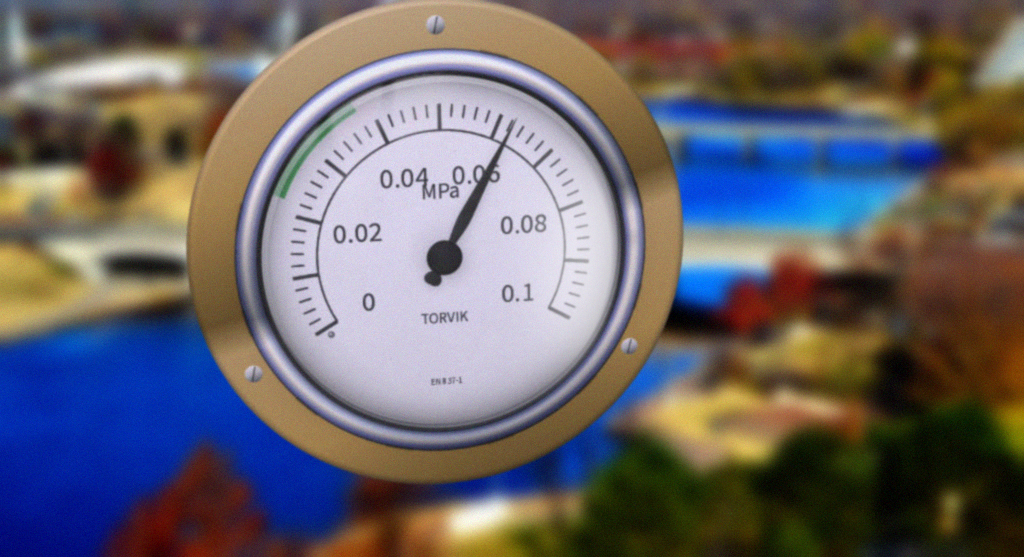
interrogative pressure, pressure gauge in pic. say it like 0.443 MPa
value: 0.062 MPa
